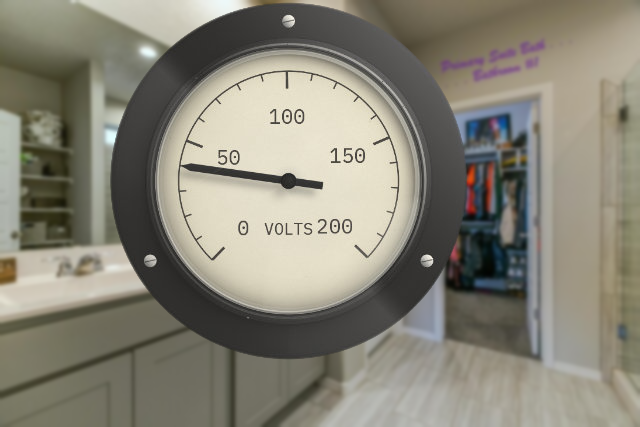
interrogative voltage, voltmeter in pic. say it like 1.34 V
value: 40 V
